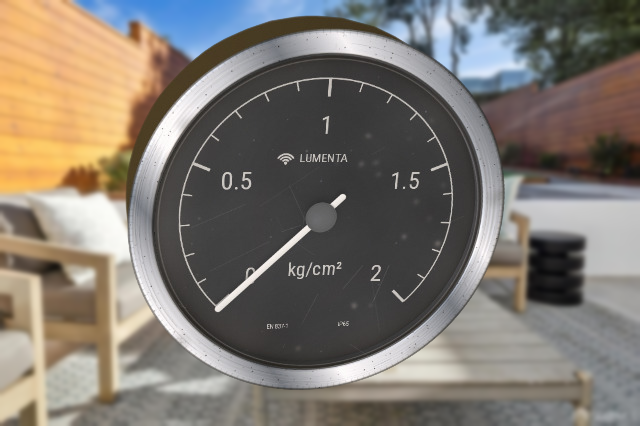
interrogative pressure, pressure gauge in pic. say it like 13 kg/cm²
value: 0 kg/cm²
